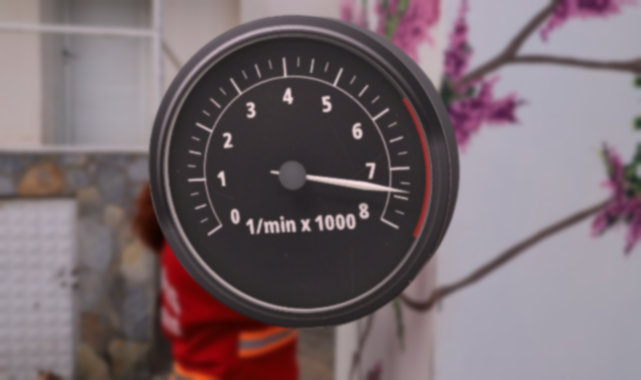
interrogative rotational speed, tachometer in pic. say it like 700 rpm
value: 7375 rpm
